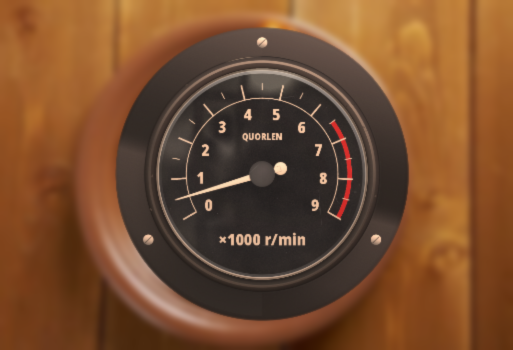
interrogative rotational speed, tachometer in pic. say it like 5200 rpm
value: 500 rpm
